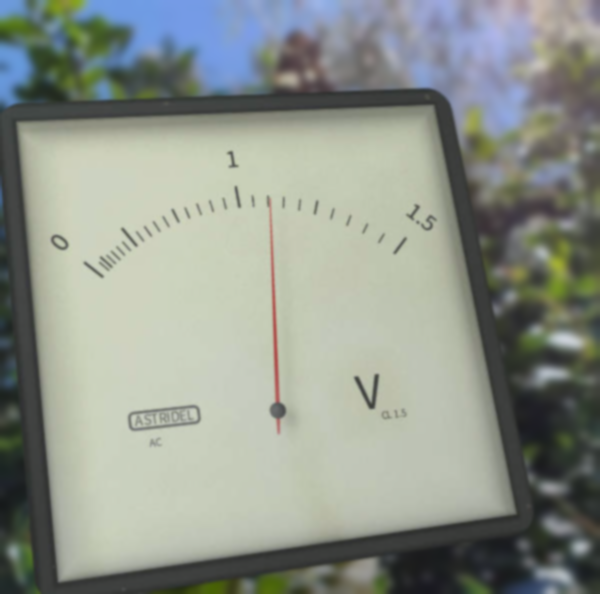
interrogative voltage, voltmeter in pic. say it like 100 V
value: 1.1 V
